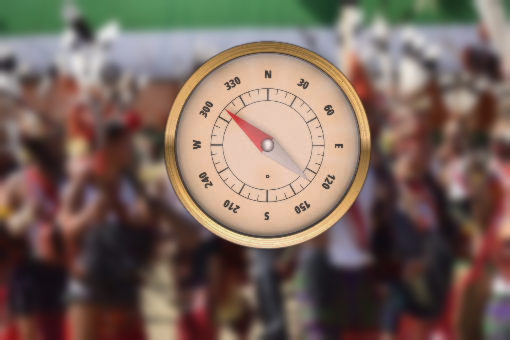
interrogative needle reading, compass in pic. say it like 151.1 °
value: 310 °
